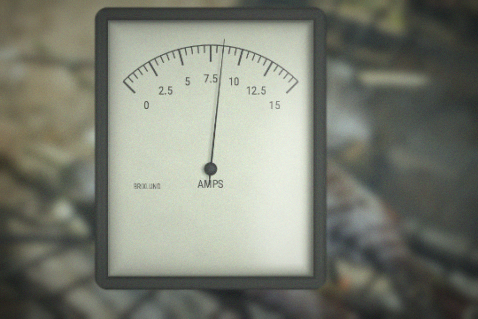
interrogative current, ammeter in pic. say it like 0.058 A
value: 8.5 A
